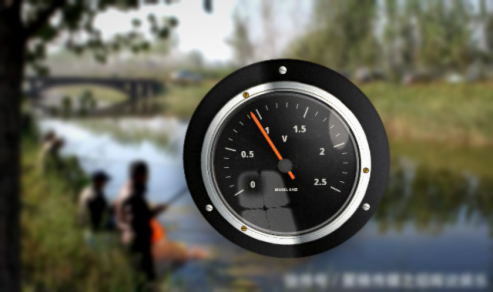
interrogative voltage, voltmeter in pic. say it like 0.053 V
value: 0.95 V
